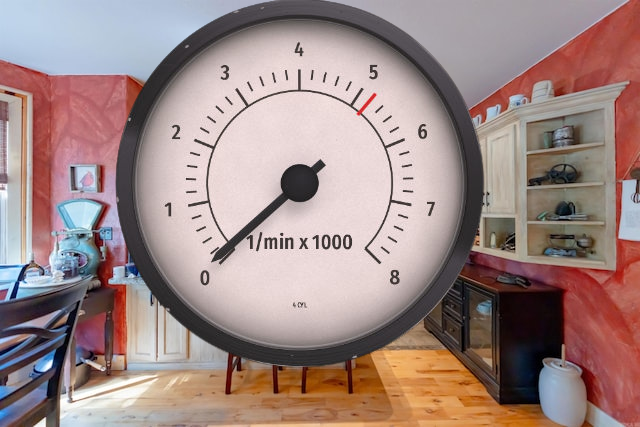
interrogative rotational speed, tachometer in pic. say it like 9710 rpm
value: 100 rpm
